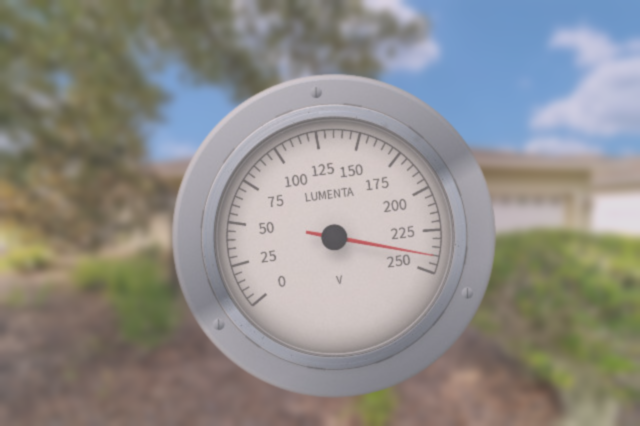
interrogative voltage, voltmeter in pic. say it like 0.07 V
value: 240 V
